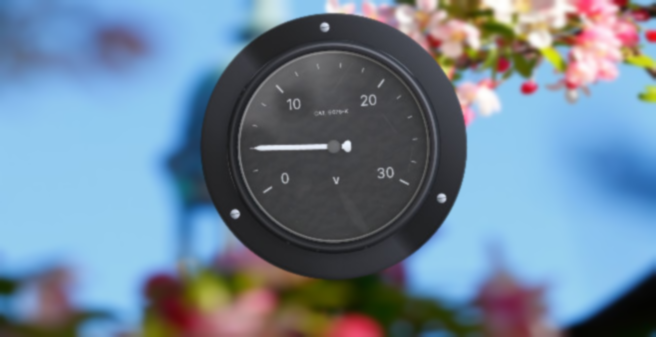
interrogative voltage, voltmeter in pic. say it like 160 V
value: 4 V
